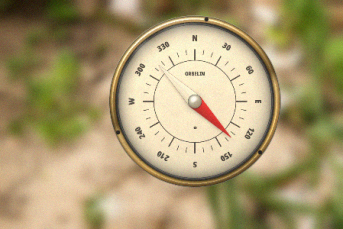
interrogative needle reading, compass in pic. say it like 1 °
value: 135 °
